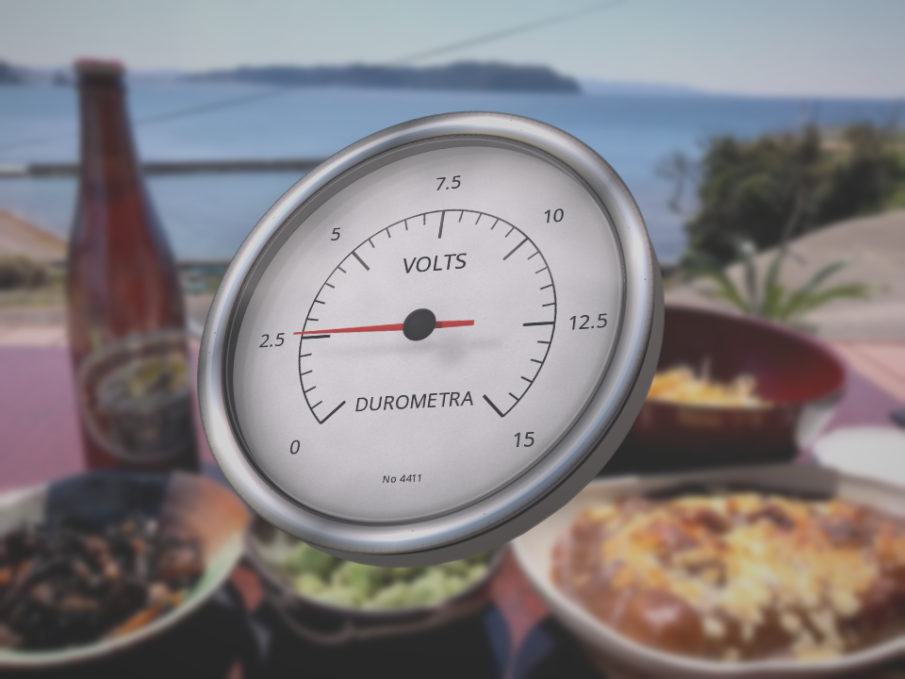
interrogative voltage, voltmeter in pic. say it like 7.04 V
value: 2.5 V
